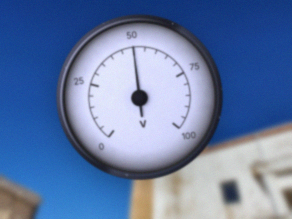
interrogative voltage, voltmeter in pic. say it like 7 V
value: 50 V
